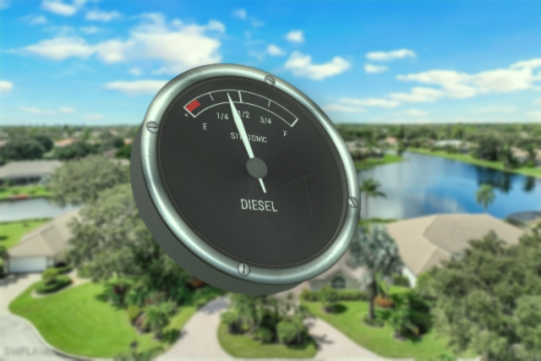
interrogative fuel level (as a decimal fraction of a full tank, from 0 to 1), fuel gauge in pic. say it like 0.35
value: 0.375
